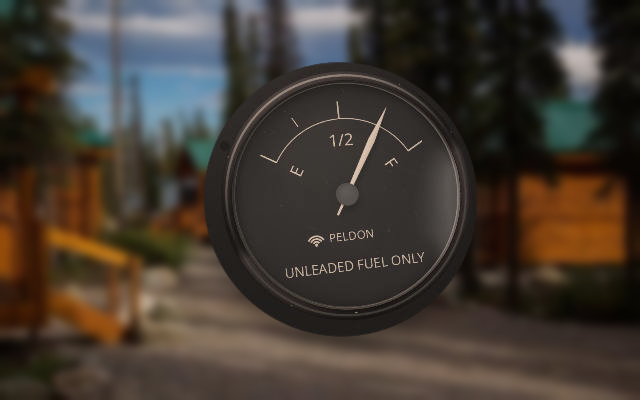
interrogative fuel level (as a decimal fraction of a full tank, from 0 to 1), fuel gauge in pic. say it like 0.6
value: 0.75
